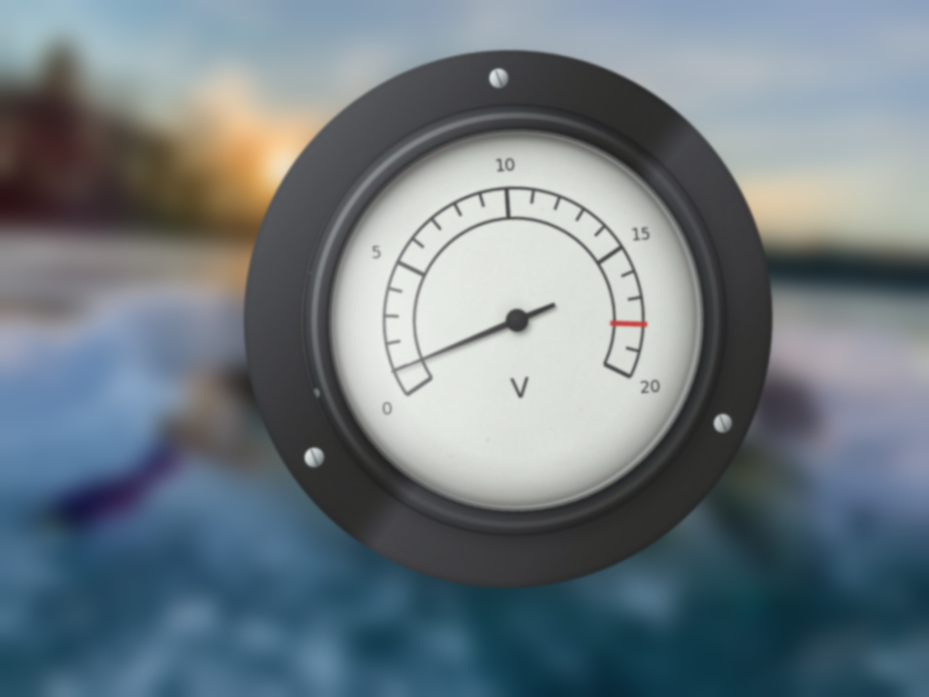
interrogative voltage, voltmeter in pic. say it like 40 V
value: 1 V
